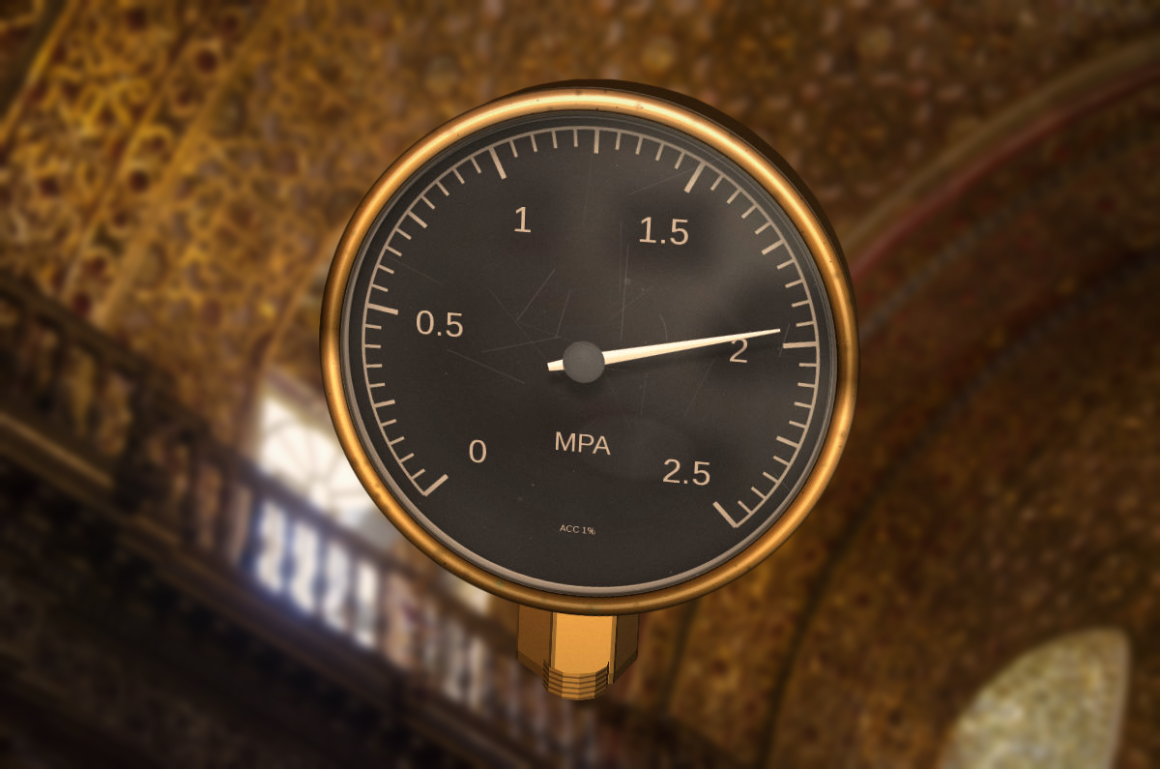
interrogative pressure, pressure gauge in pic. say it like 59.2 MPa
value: 1.95 MPa
